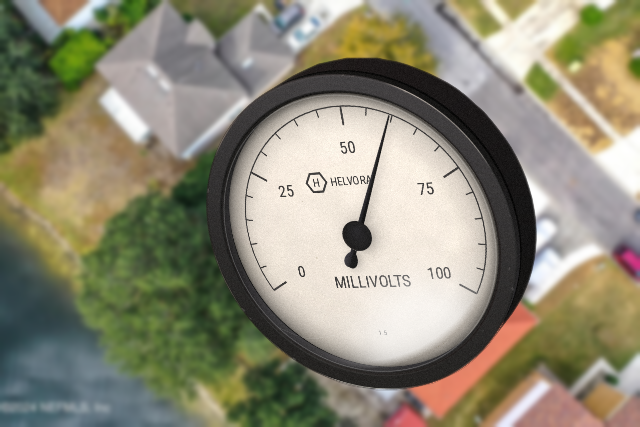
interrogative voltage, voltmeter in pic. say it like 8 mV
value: 60 mV
